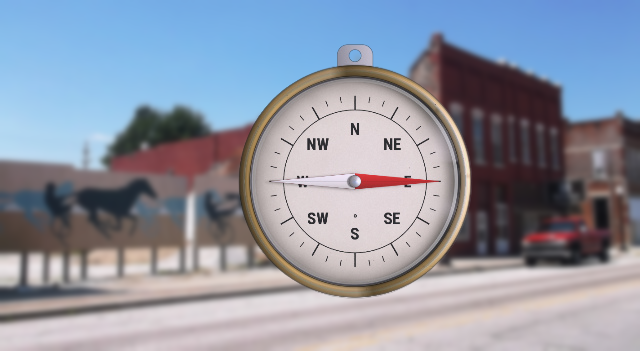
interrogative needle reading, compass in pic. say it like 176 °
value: 90 °
